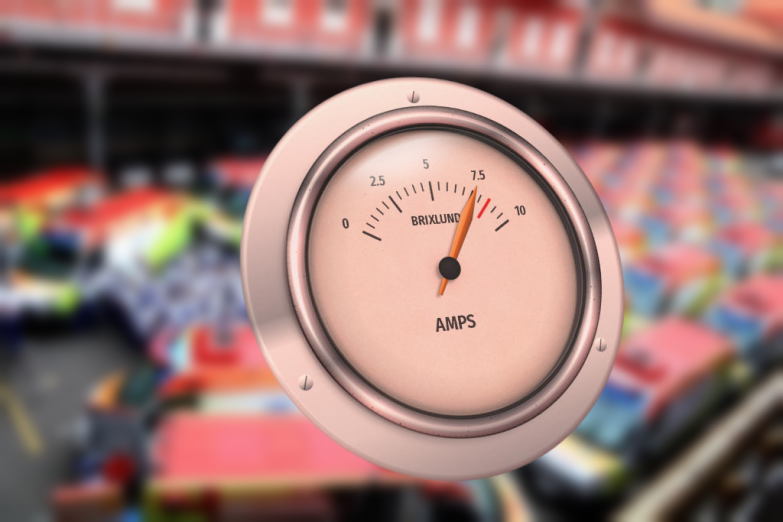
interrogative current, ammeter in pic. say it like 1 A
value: 7.5 A
